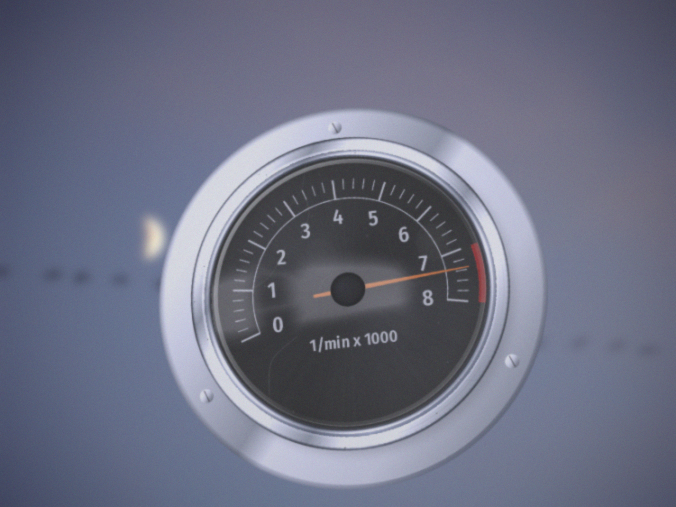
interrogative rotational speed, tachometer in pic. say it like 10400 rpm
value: 7400 rpm
